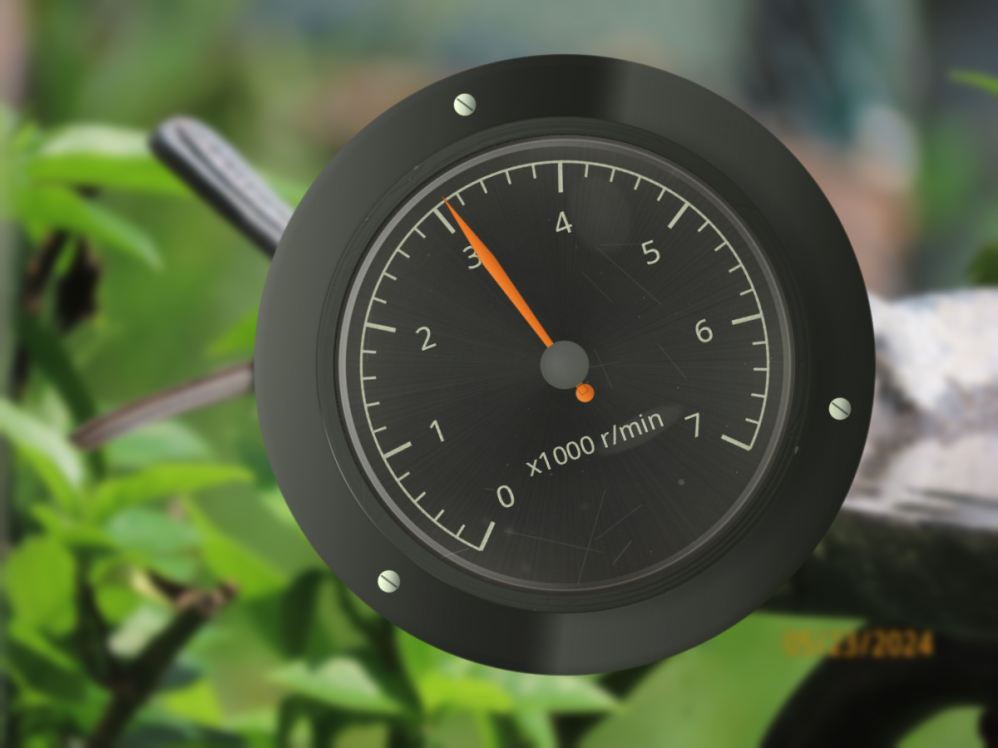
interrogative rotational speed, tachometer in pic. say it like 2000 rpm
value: 3100 rpm
